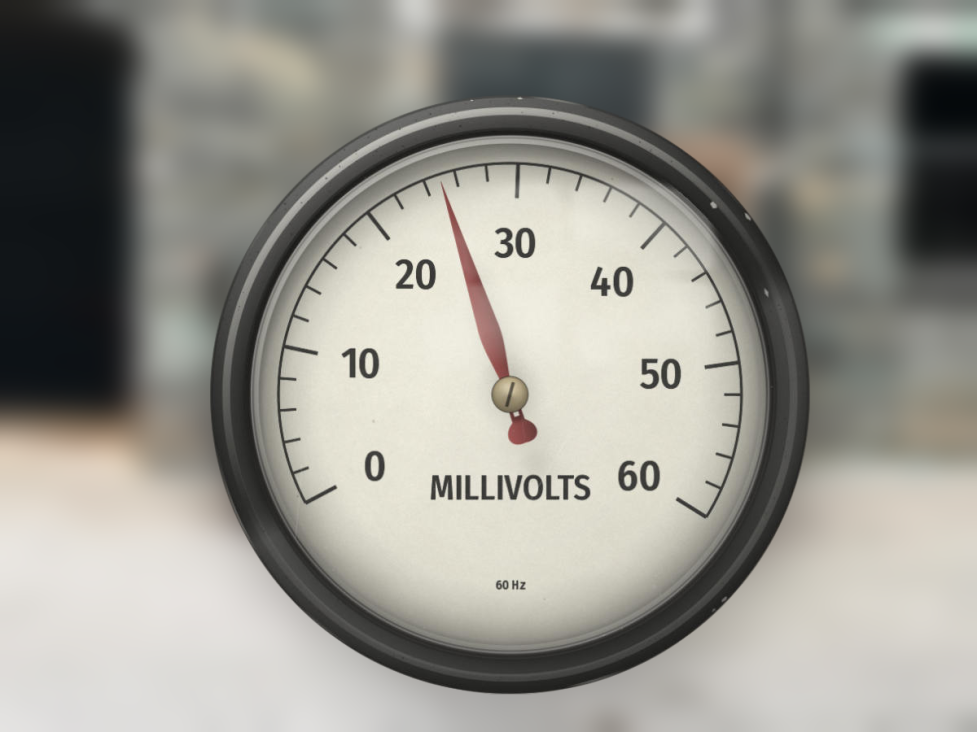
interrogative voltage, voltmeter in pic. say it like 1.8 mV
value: 25 mV
